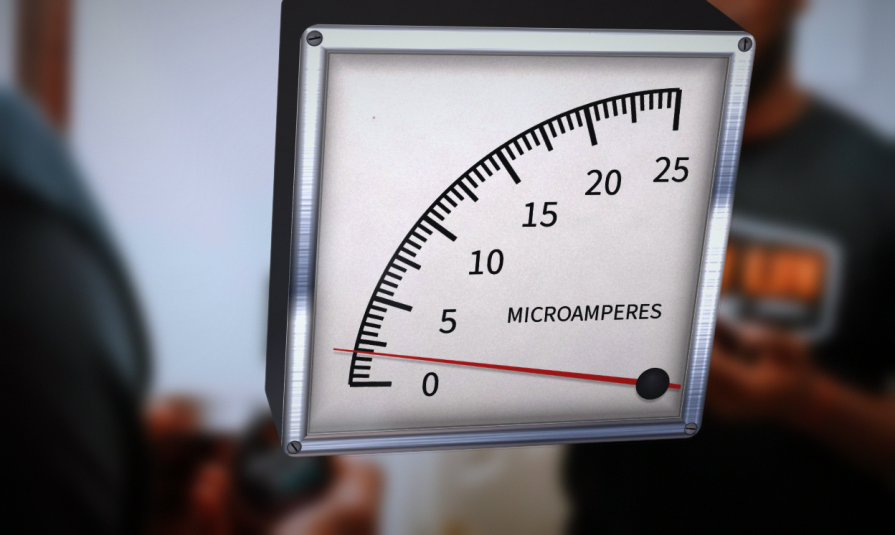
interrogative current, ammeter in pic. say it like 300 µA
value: 2 µA
